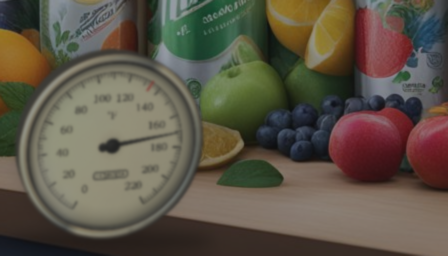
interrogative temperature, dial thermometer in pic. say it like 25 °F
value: 170 °F
